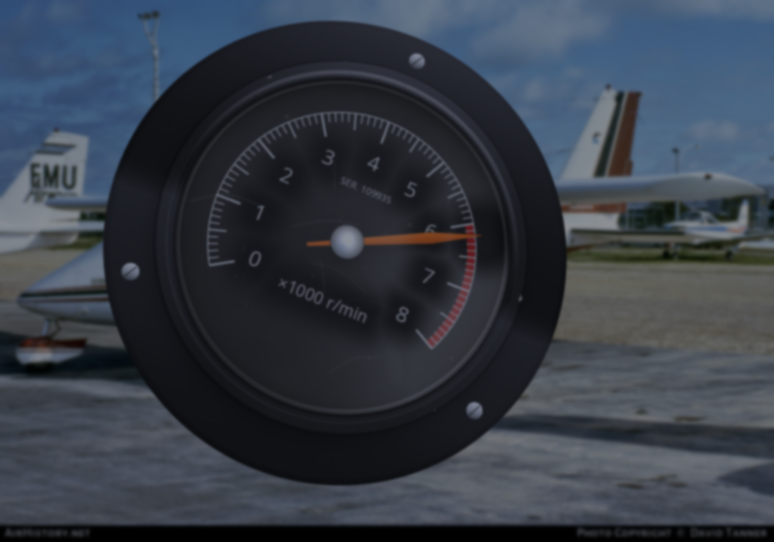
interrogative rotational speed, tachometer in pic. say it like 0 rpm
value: 6200 rpm
